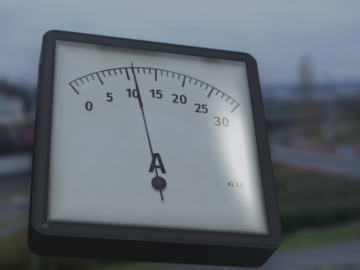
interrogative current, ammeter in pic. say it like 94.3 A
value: 11 A
